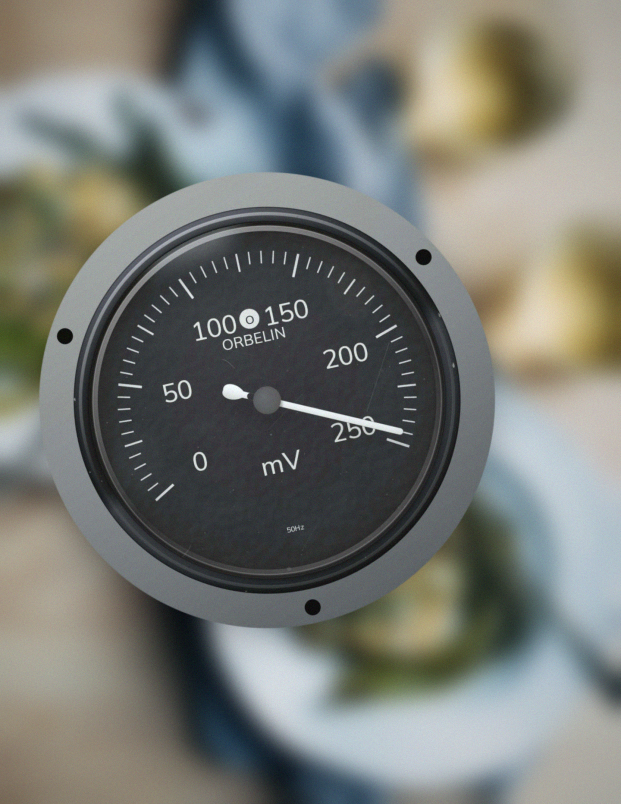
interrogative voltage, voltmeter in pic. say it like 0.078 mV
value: 245 mV
